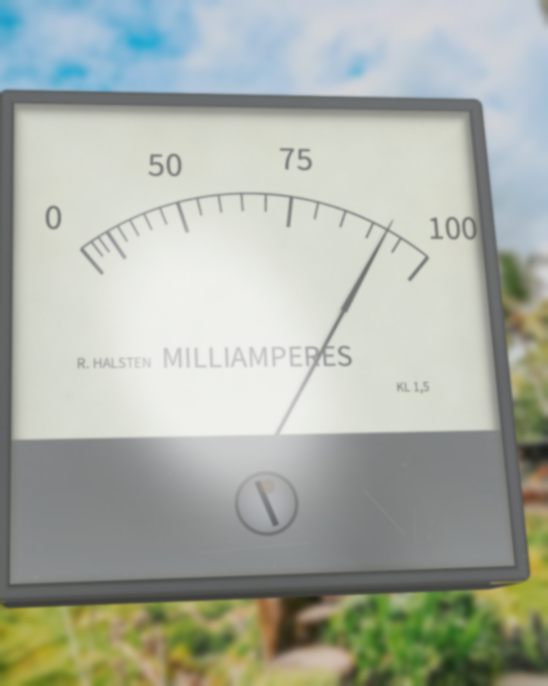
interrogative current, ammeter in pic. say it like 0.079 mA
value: 92.5 mA
